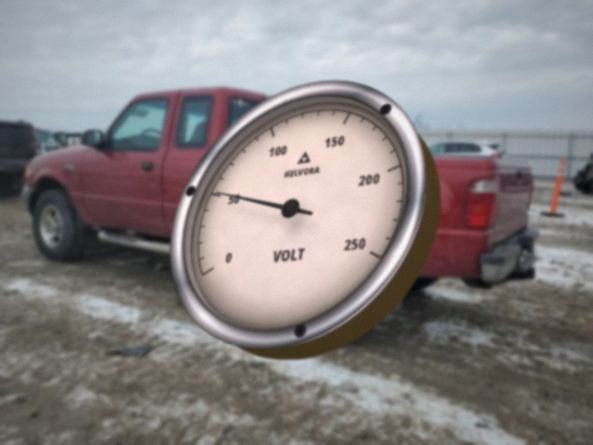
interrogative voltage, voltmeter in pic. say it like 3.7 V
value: 50 V
